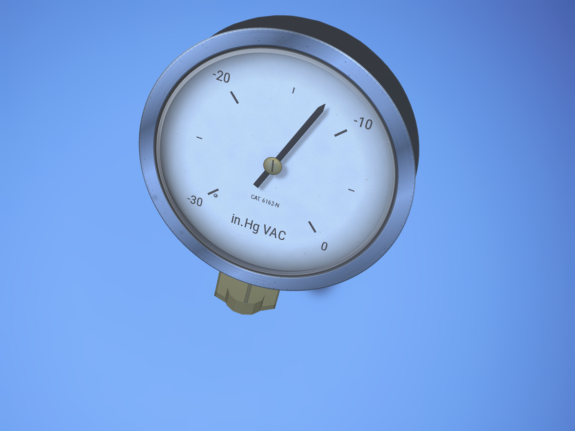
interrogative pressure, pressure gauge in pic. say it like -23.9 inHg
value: -12.5 inHg
